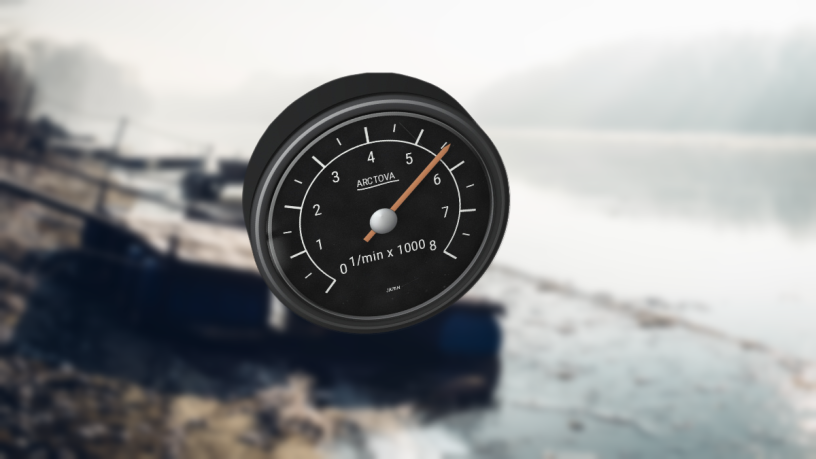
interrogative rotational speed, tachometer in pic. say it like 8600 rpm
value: 5500 rpm
